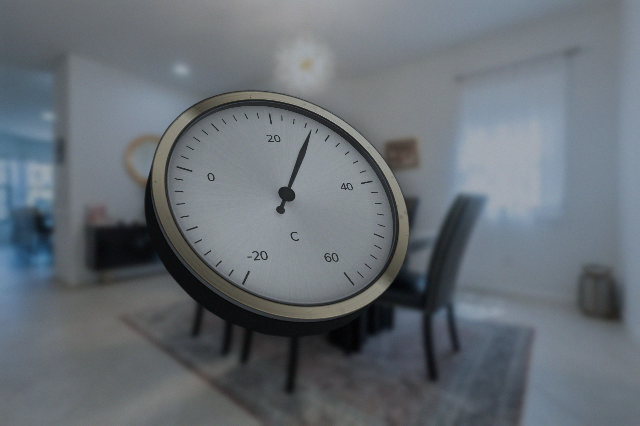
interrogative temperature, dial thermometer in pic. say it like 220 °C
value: 27 °C
